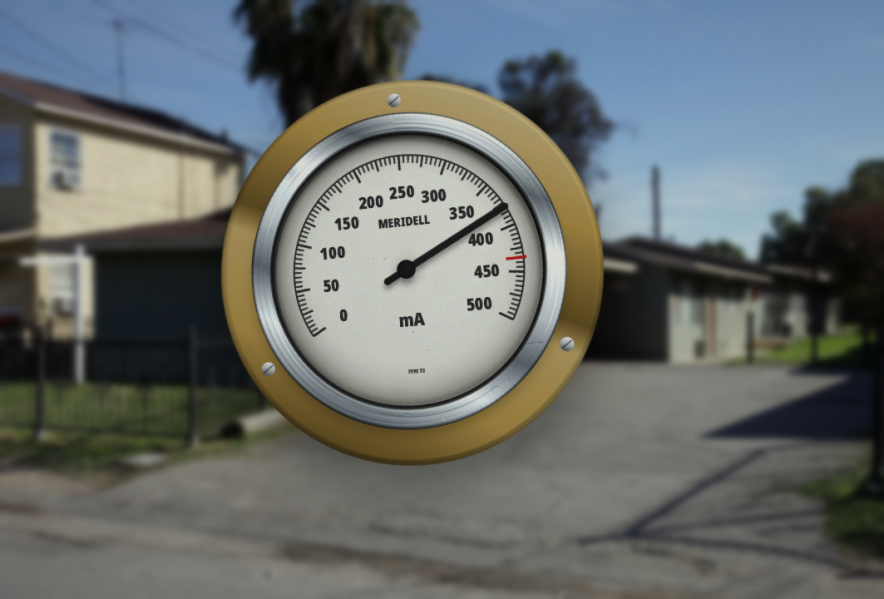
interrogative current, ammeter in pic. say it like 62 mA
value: 380 mA
